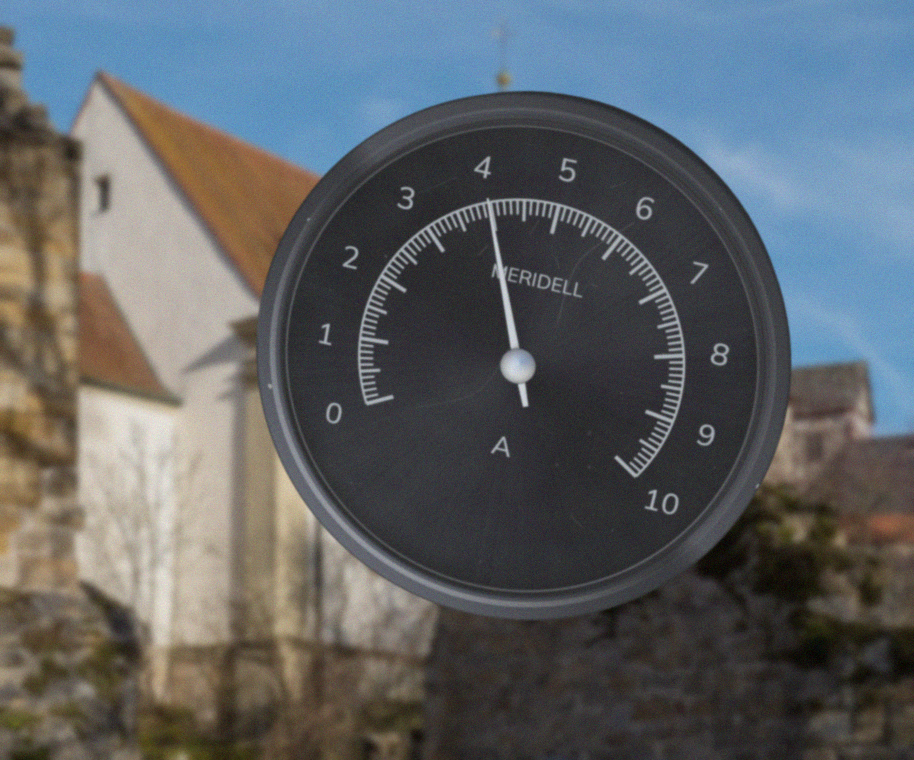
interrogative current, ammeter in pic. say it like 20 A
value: 4 A
